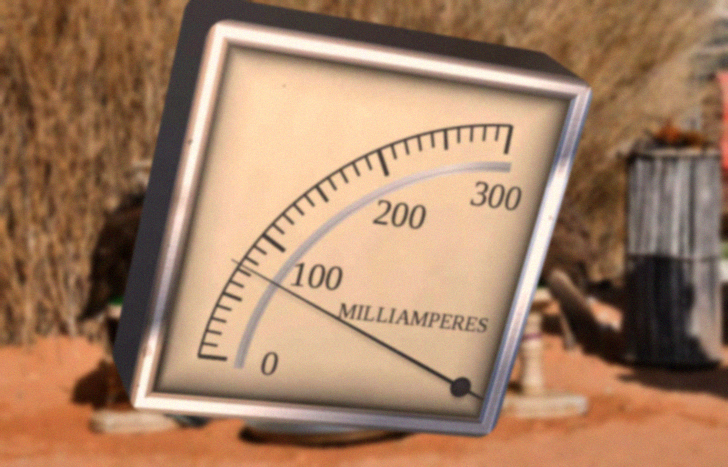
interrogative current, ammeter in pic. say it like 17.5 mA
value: 75 mA
